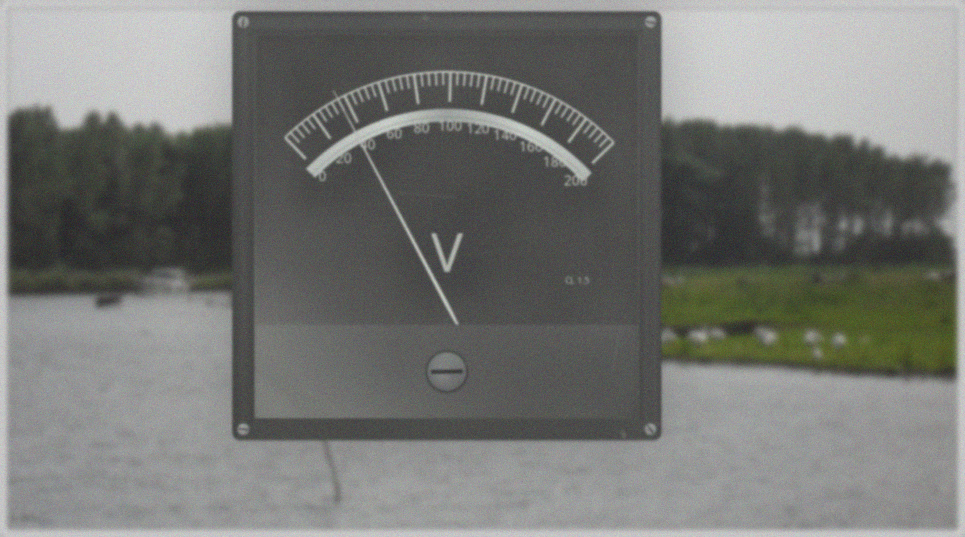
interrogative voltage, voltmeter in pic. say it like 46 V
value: 36 V
